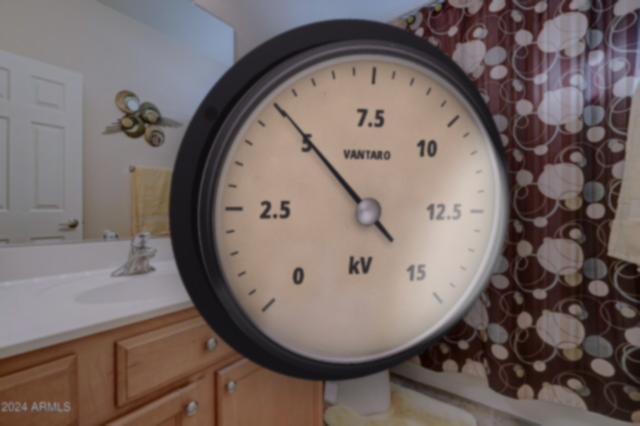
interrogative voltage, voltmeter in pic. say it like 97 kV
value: 5 kV
